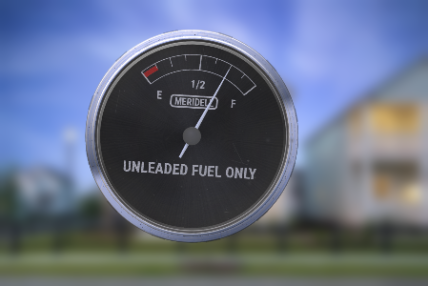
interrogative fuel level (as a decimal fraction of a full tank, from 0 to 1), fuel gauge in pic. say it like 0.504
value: 0.75
